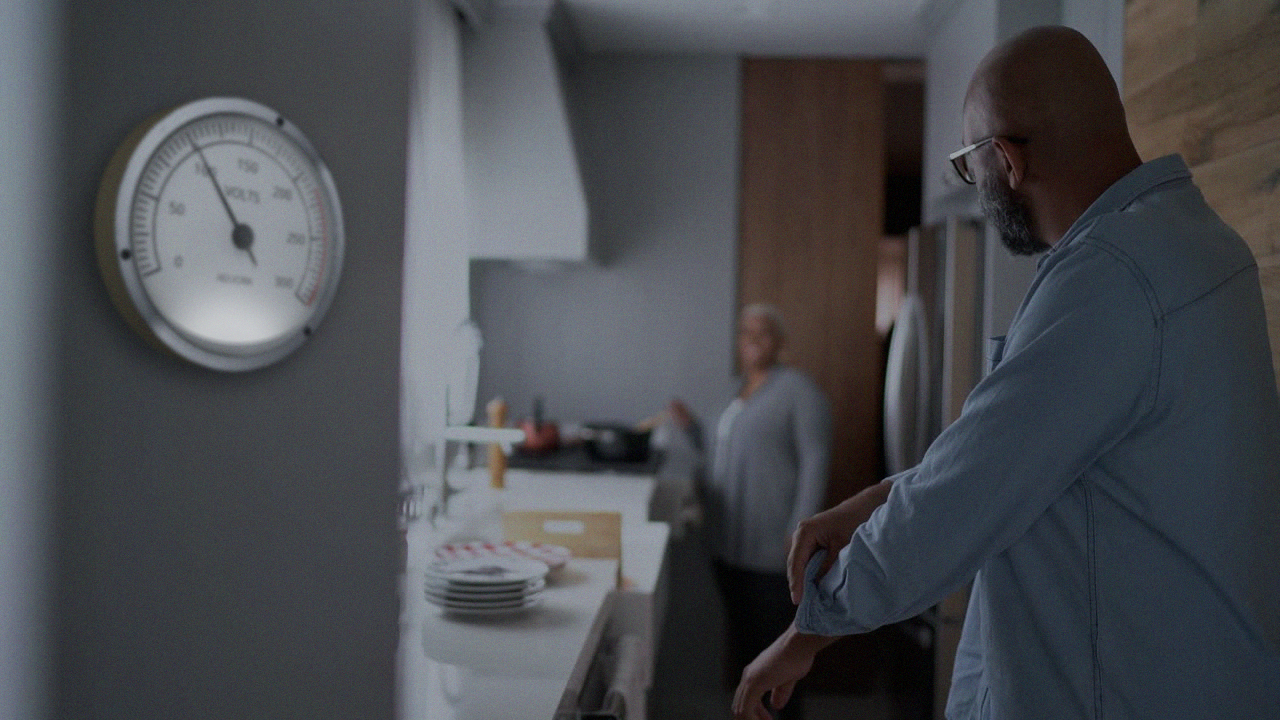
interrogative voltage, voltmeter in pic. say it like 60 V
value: 100 V
